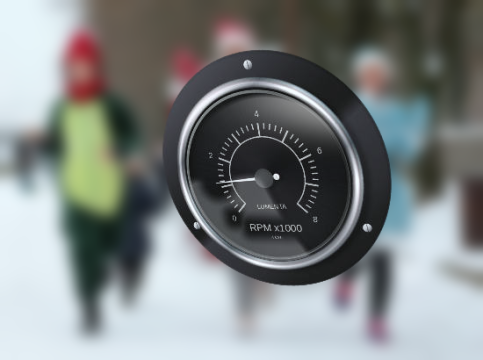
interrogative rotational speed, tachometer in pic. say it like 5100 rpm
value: 1200 rpm
